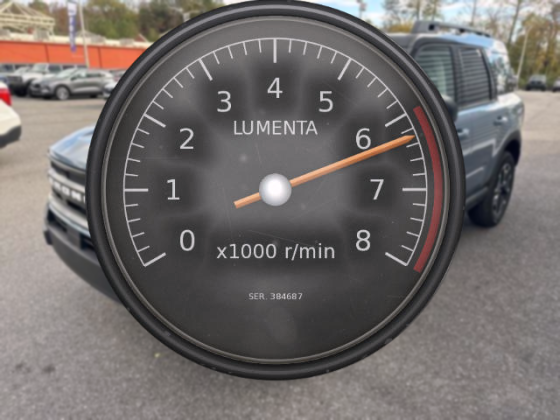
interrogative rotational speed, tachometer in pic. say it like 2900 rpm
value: 6300 rpm
